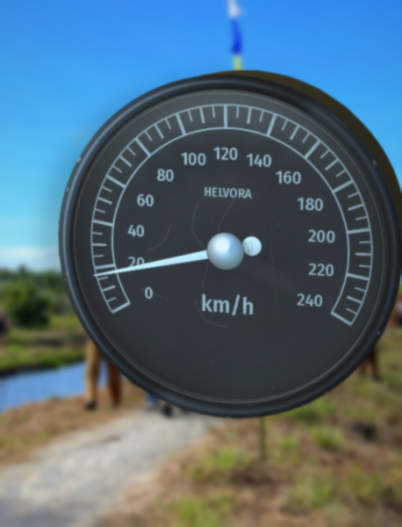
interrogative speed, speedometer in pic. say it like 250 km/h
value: 17.5 km/h
